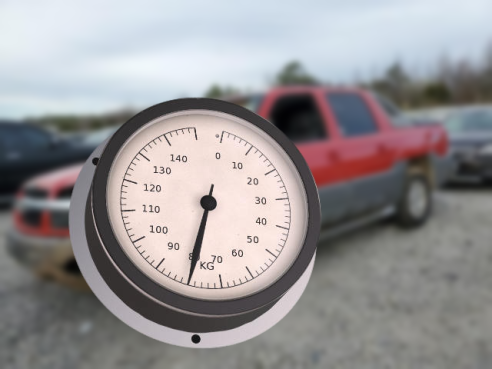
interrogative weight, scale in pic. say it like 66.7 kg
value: 80 kg
